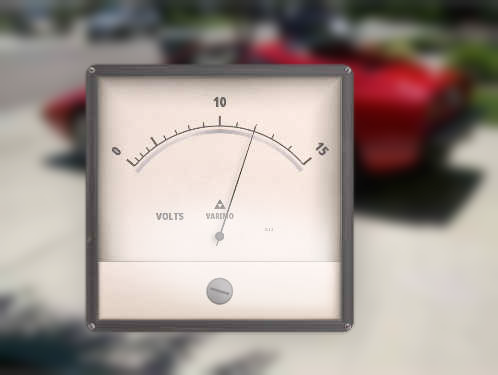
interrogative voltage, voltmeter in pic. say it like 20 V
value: 12 V
